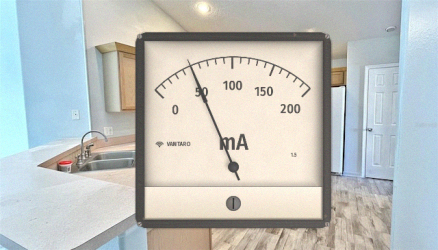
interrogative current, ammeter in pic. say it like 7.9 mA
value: 50 mA
